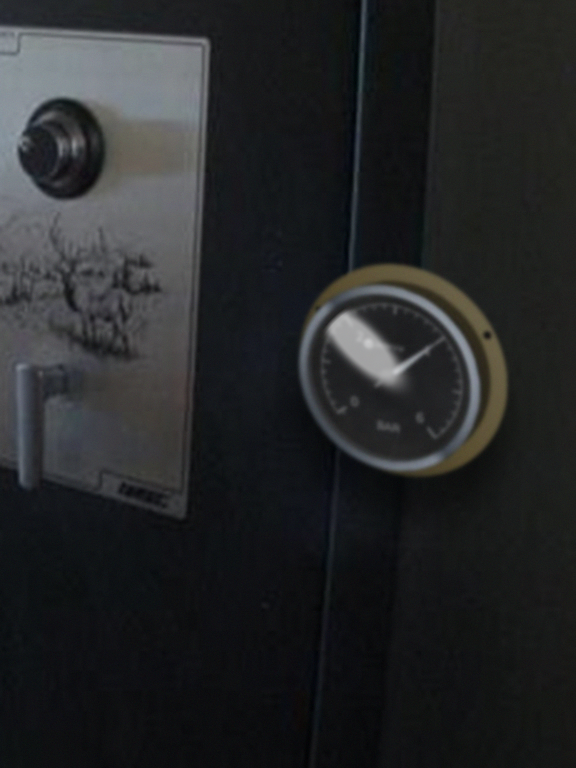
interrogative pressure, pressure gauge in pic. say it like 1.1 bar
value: 4 bar
